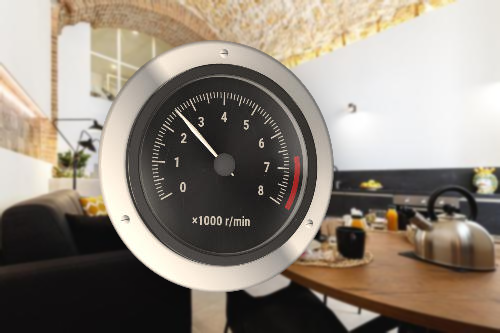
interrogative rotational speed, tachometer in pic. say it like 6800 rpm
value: 2500 rpm
